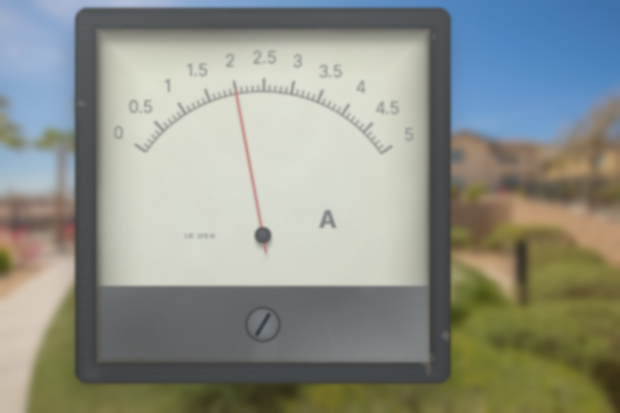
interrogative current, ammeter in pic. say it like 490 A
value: 2 A
